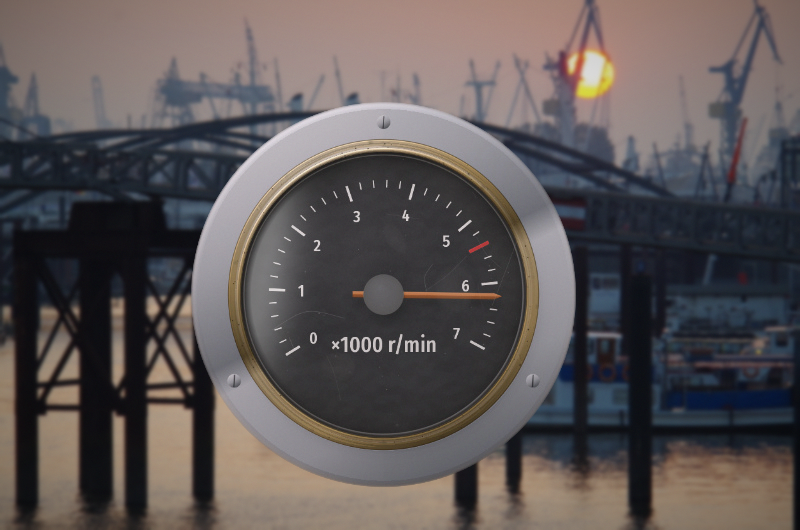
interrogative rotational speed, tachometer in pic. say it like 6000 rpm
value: 6200 rpm
